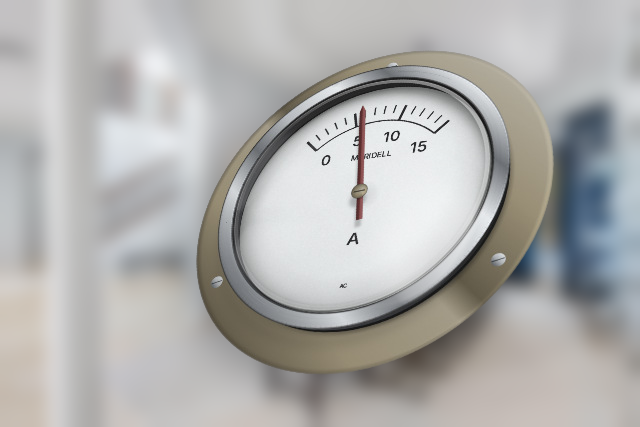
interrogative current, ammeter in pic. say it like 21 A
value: 6 A
